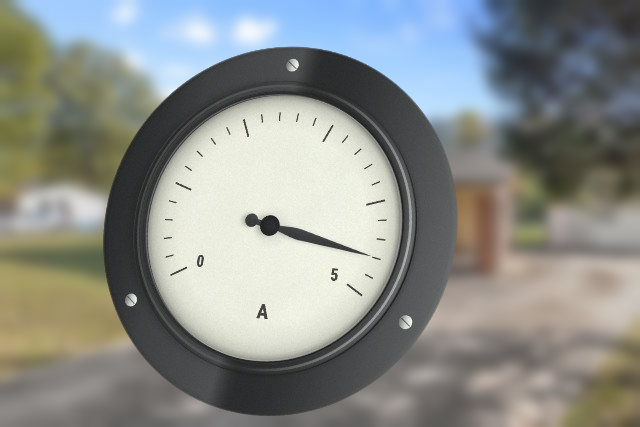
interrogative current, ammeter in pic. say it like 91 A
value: 4.6 A
